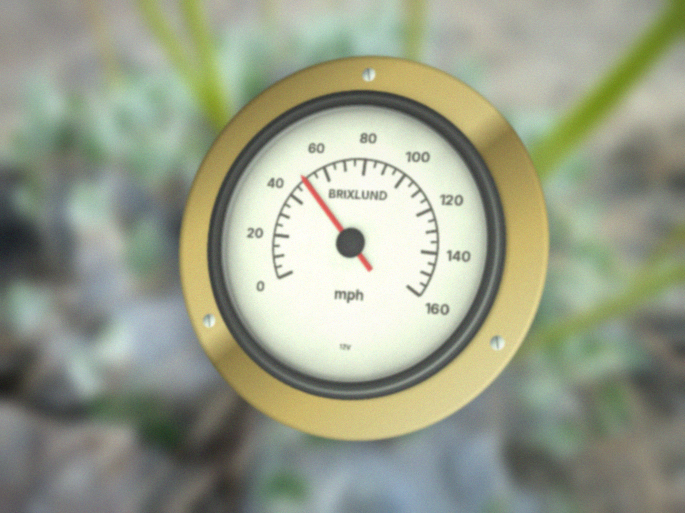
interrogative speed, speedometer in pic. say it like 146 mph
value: 50 mph
